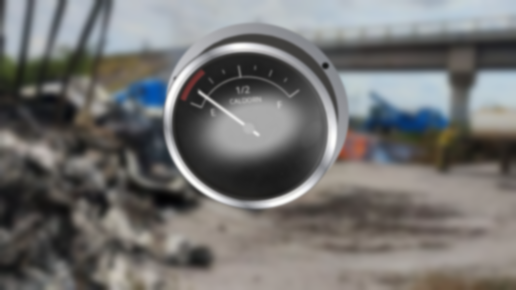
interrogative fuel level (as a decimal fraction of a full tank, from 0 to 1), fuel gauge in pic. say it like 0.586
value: 0.125
